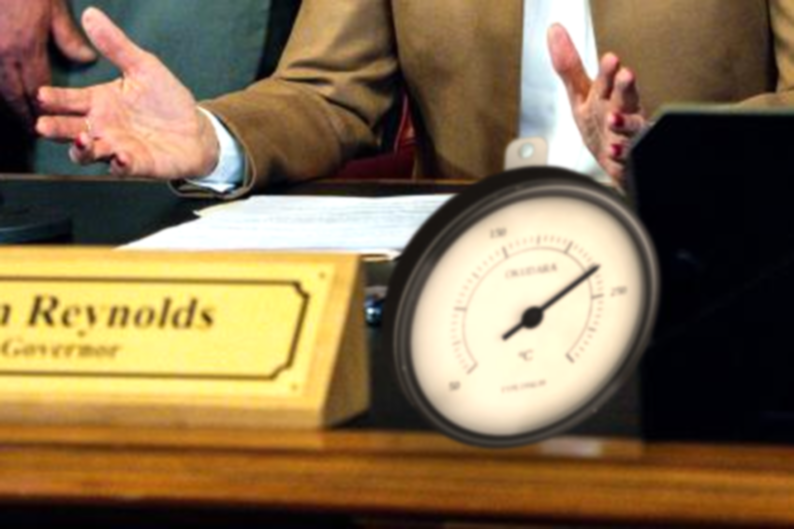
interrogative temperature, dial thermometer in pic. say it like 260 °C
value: 225 °C
